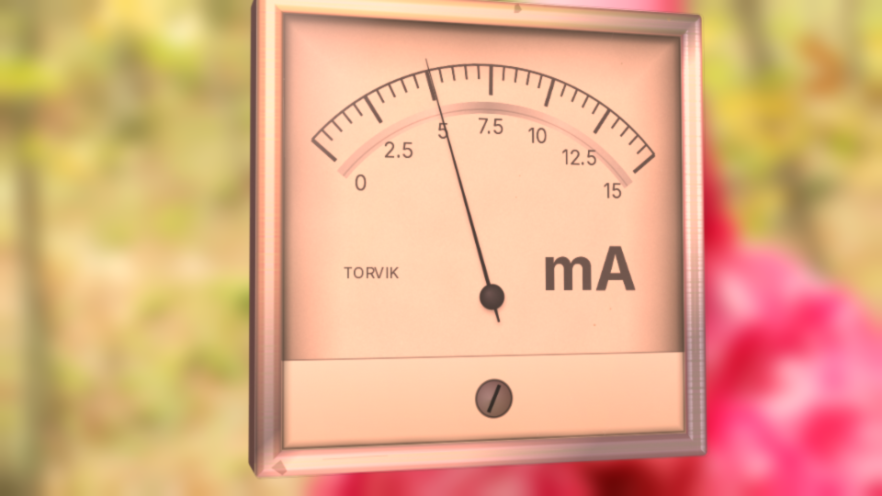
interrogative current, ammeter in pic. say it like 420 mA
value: 5 mA
